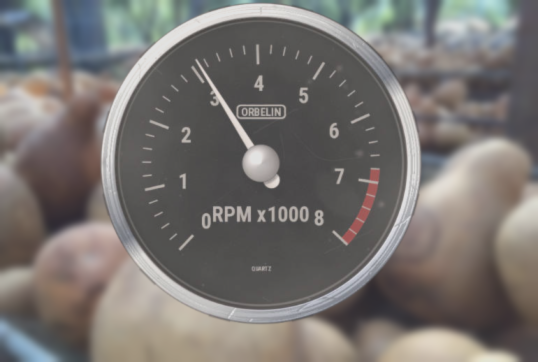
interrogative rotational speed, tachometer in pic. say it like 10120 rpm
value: 3100 rpm
